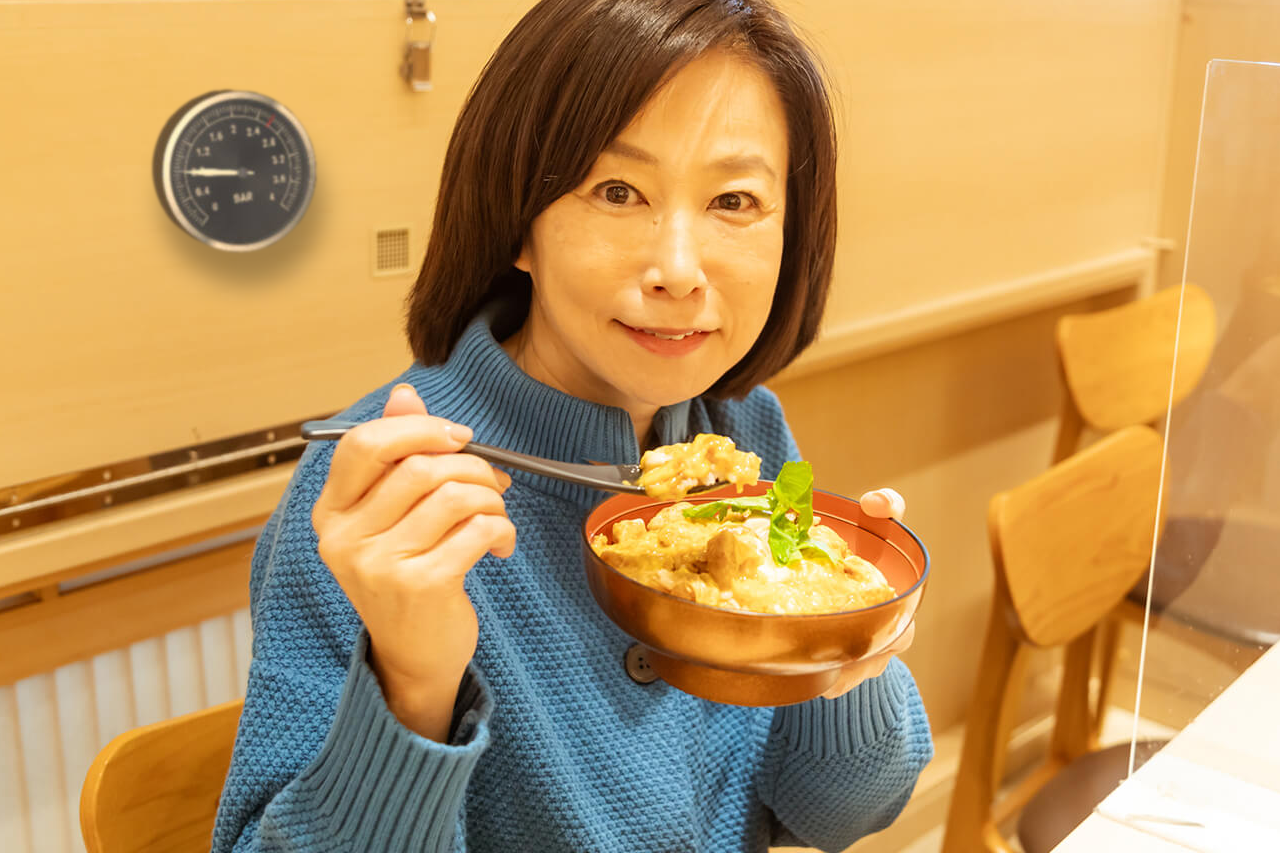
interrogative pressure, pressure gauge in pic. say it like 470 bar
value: 0.8 bar
